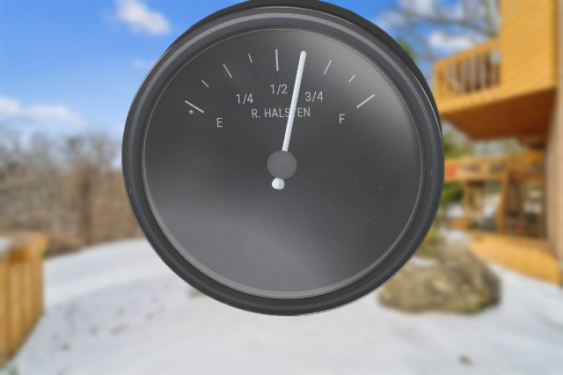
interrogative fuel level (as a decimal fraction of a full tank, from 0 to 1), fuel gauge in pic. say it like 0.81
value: 0.625
